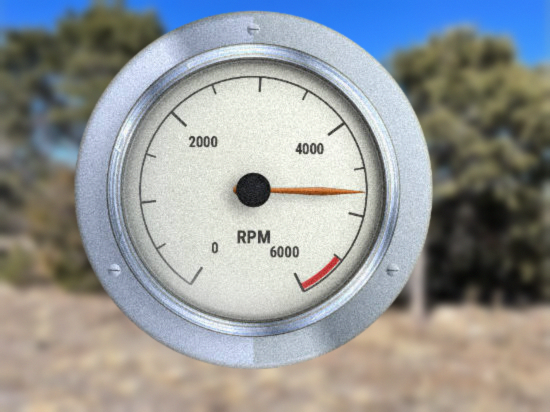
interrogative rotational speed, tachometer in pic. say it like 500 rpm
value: 4750 rpm
